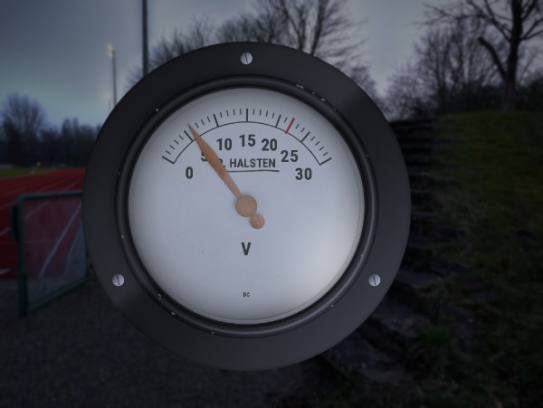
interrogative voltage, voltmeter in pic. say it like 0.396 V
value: 6 V
